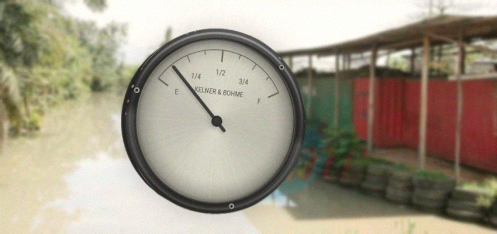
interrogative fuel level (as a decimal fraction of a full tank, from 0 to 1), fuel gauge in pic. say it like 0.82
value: 0.125
